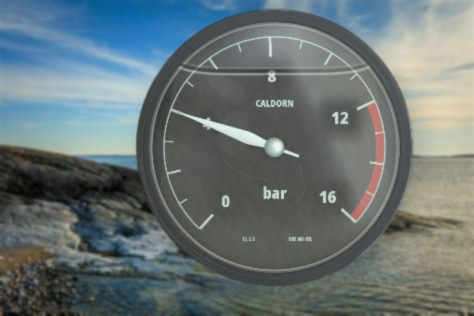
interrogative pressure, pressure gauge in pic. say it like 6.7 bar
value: 4 bar
